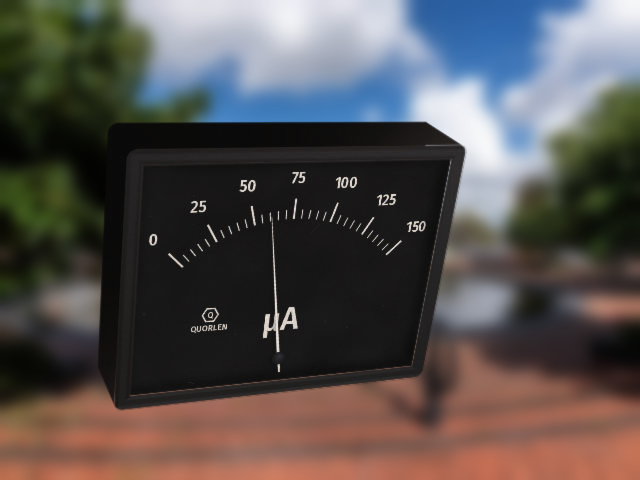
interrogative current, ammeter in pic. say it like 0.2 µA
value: 60 µA
